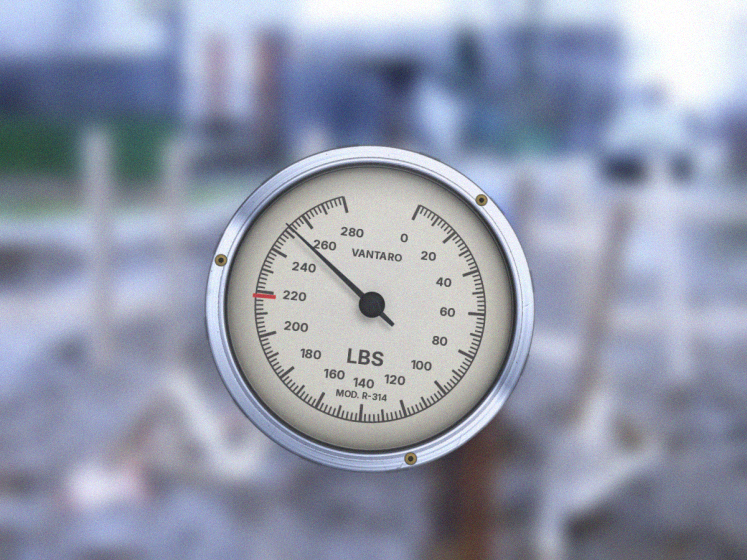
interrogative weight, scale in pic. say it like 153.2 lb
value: 252 lb
